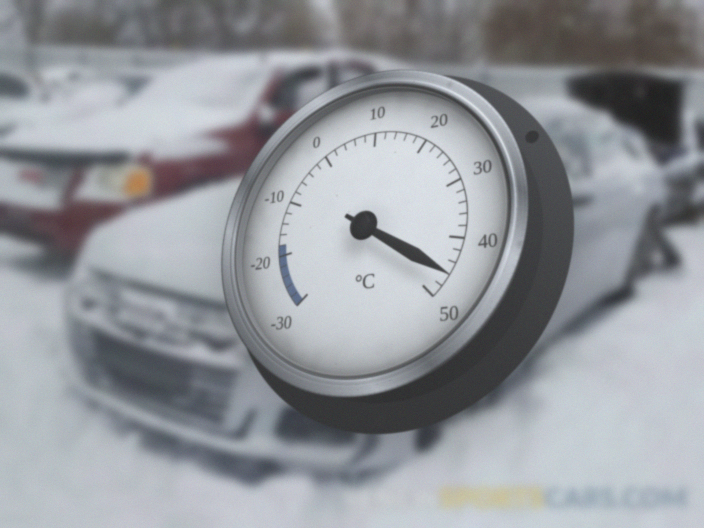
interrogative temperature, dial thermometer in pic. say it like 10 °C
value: 46 °C
